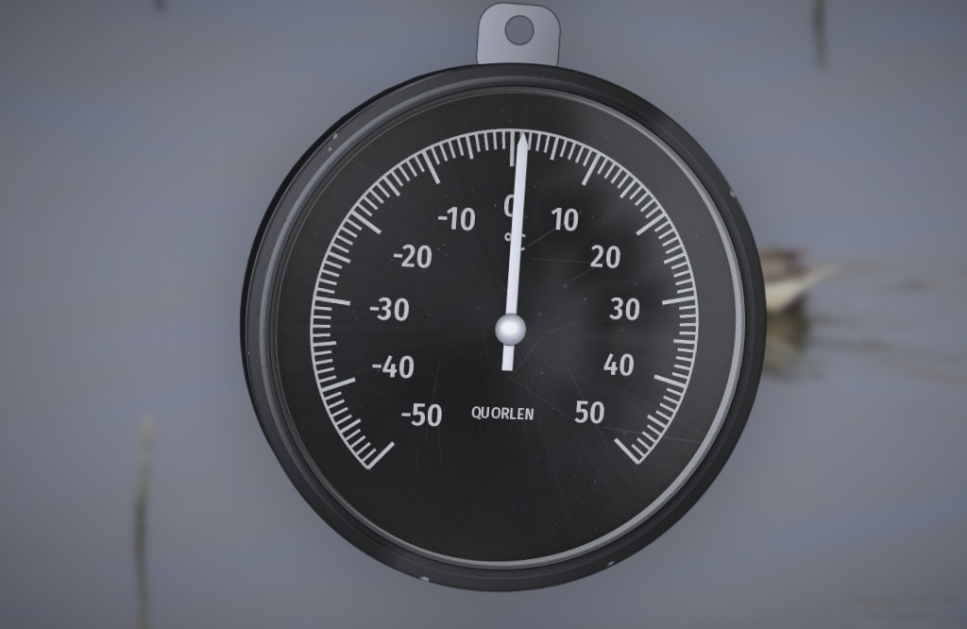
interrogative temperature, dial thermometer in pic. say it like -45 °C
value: 1 °C
